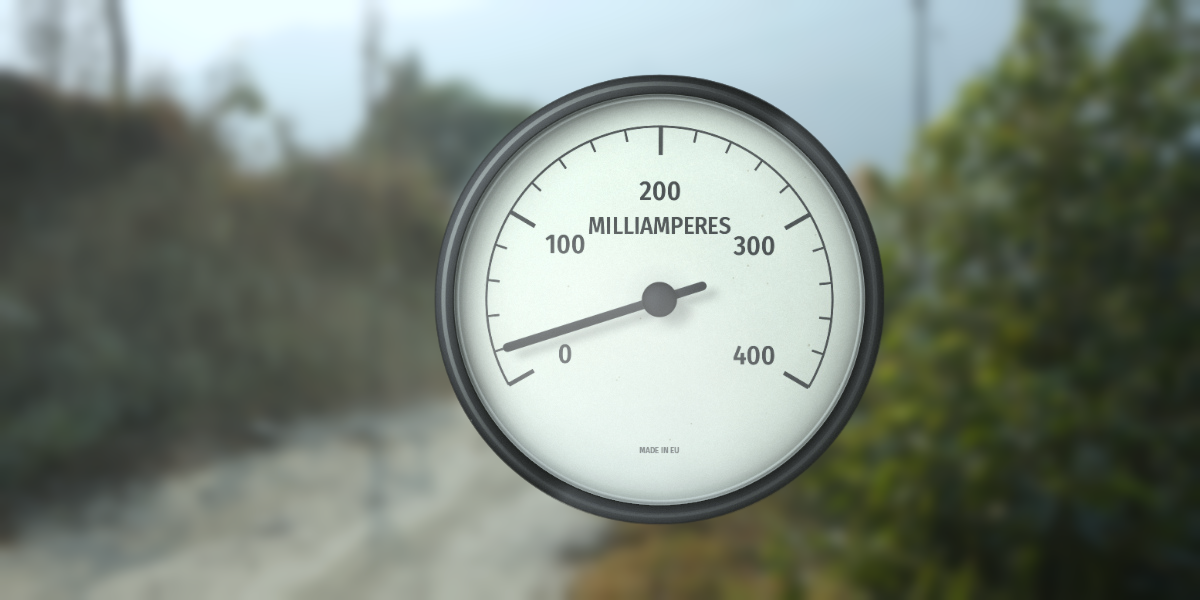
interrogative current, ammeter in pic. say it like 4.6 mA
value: 20 mA
